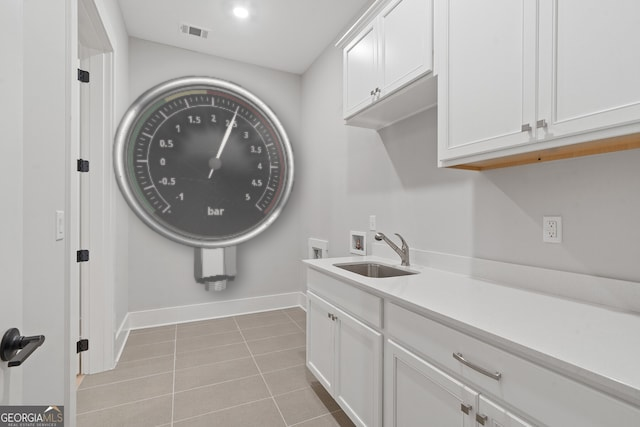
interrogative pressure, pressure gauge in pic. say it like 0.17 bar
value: 2.5 bar
